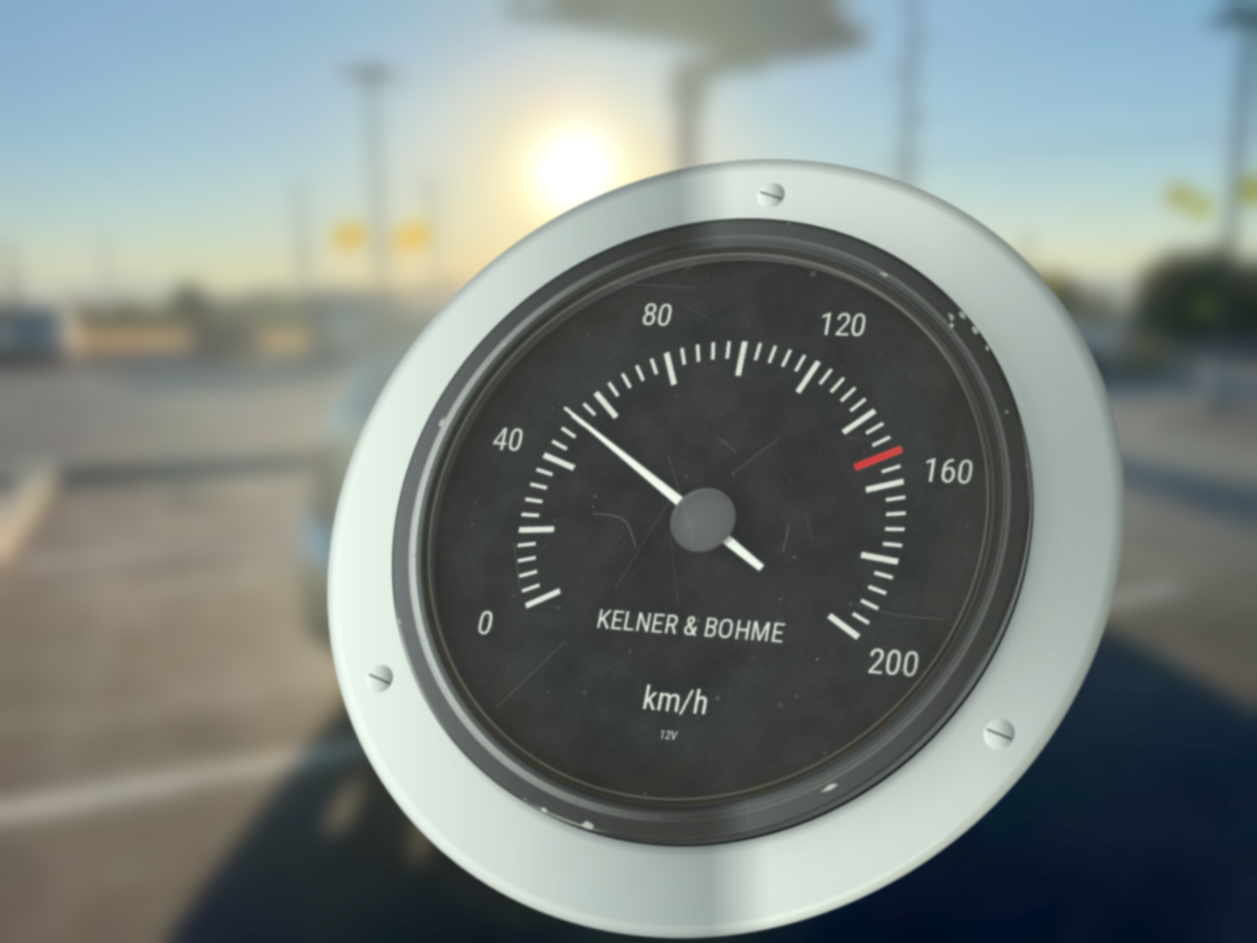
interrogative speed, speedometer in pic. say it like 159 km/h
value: 52 km/h
